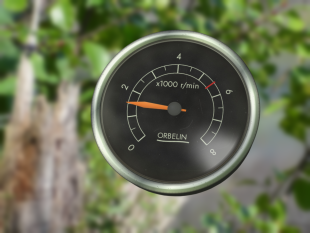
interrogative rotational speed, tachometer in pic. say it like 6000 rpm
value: 1500 rpm
